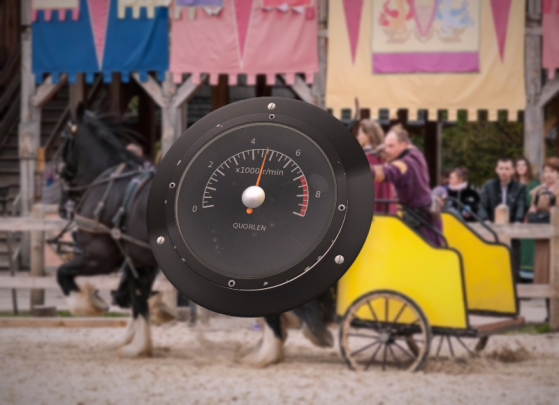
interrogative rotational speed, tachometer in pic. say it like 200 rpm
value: 4750 rpm
